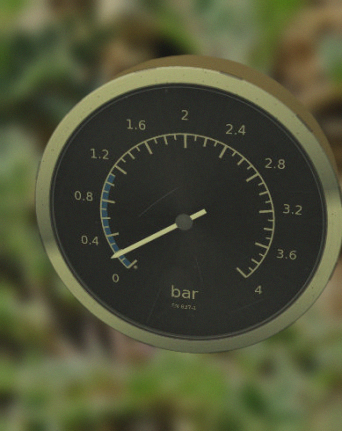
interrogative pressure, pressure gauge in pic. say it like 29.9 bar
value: 0.2 bar
